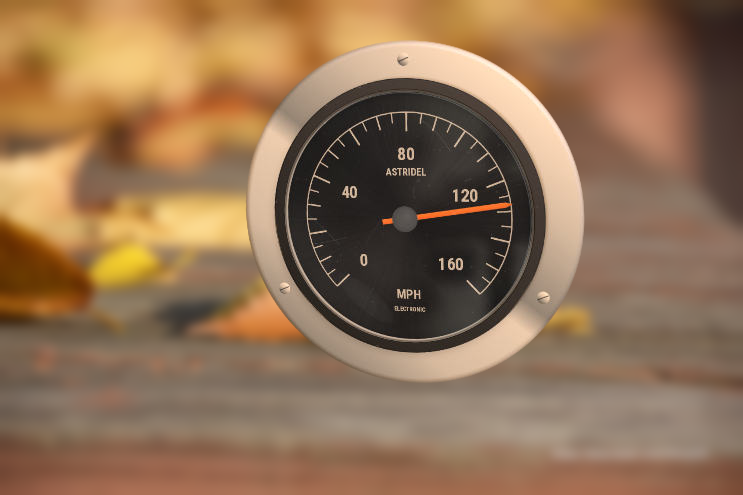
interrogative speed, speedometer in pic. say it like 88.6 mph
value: 127.5 mph
